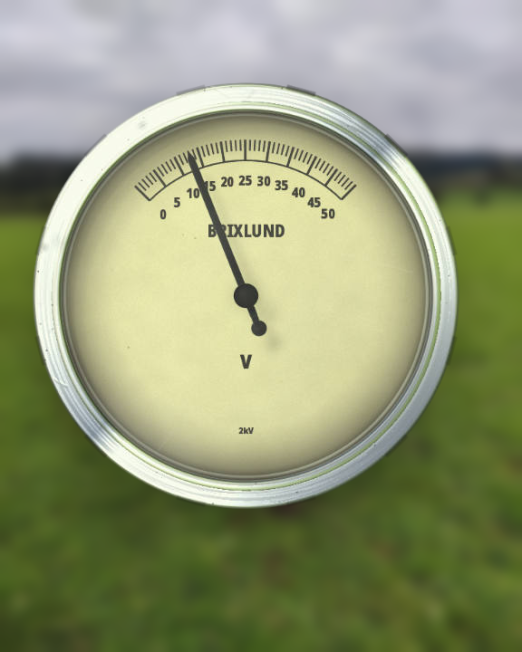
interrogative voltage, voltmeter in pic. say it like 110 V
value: 13 V
